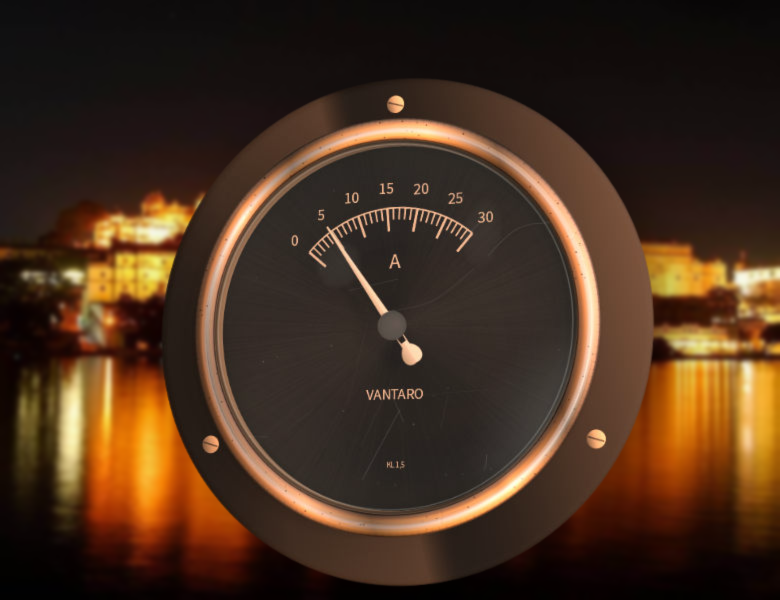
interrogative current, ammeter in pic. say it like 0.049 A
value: 5 A
